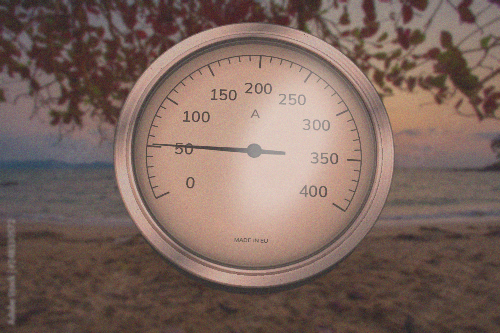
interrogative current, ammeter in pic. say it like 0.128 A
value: 50 A
